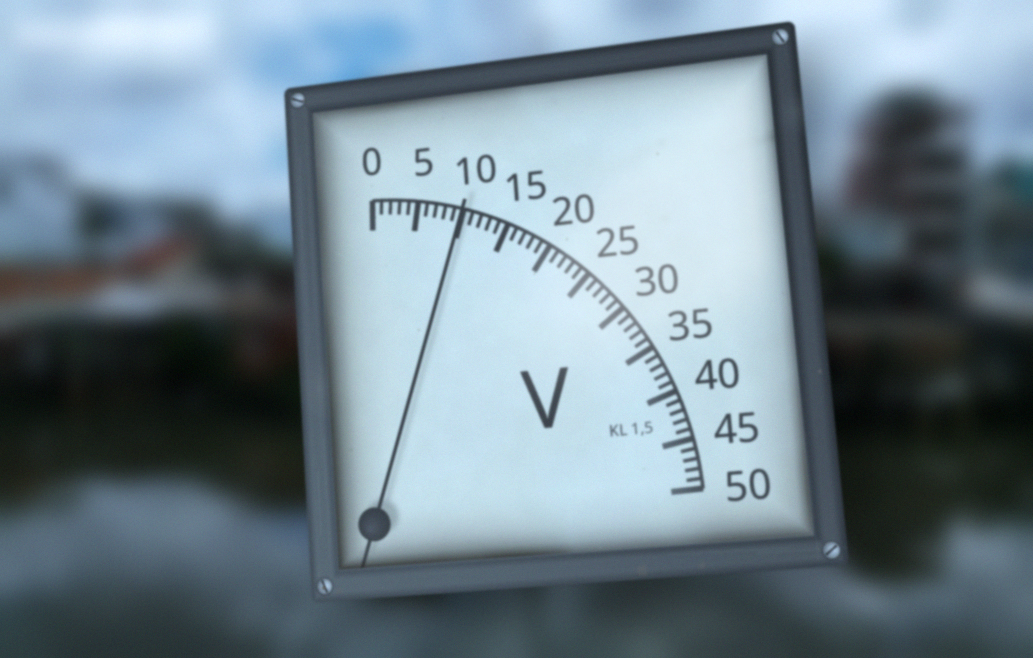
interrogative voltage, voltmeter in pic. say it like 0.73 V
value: 10 V
